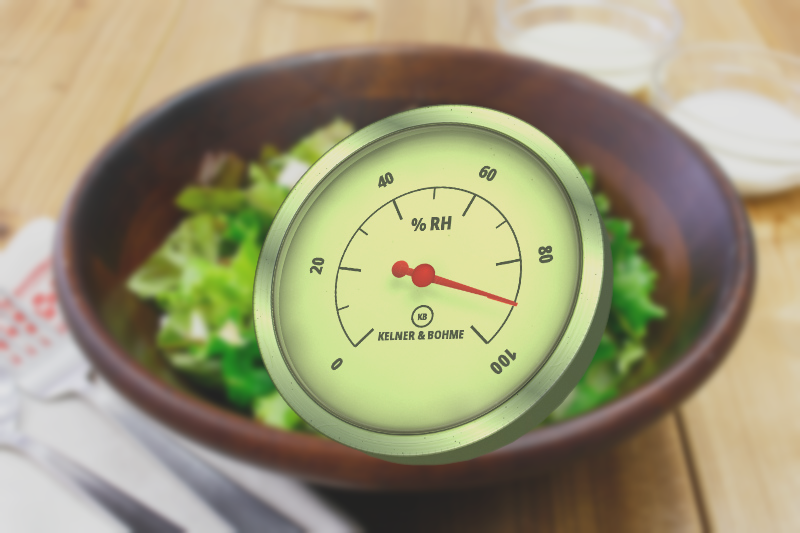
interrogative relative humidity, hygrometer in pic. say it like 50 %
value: 90 %
